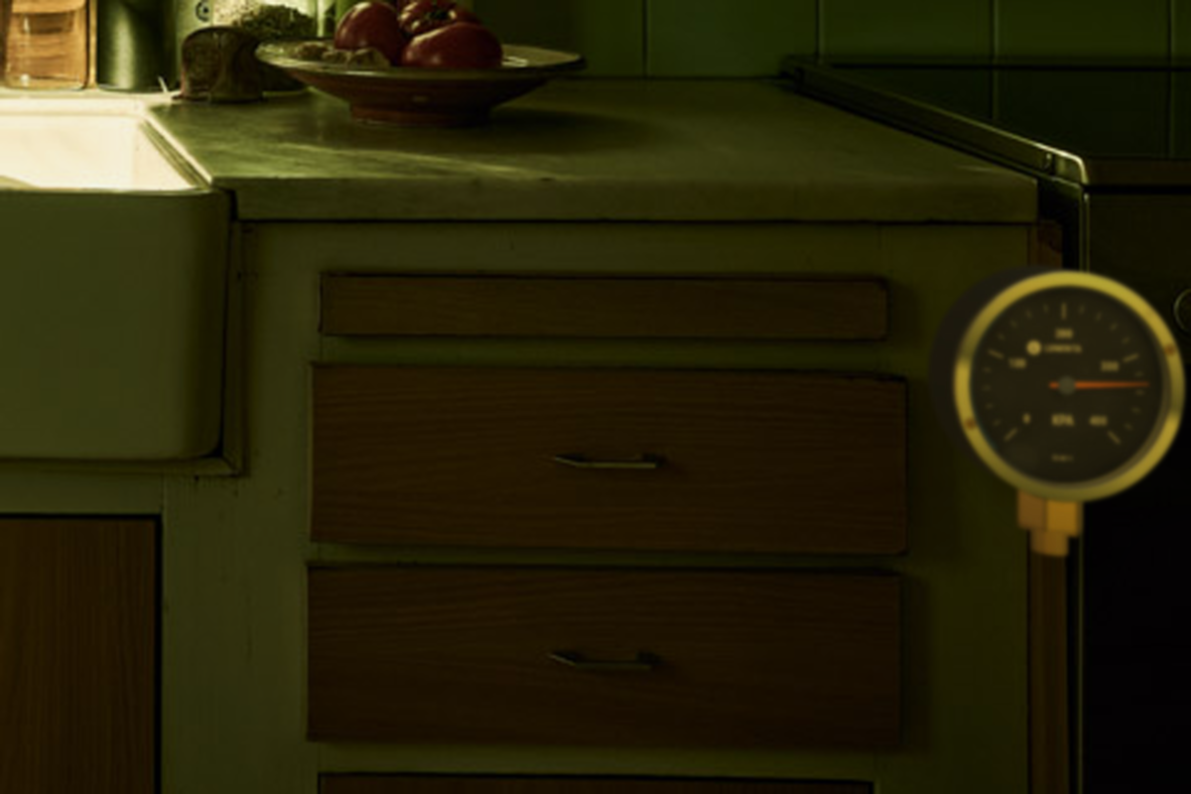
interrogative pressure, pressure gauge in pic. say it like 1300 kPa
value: 330 kPa
